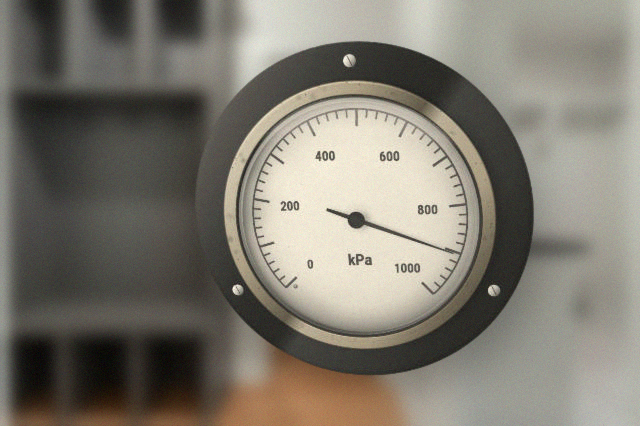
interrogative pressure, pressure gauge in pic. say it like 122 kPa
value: 900 kPa
